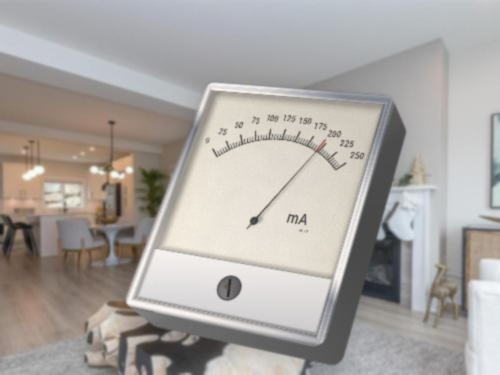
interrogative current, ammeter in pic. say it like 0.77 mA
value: 200 mA
